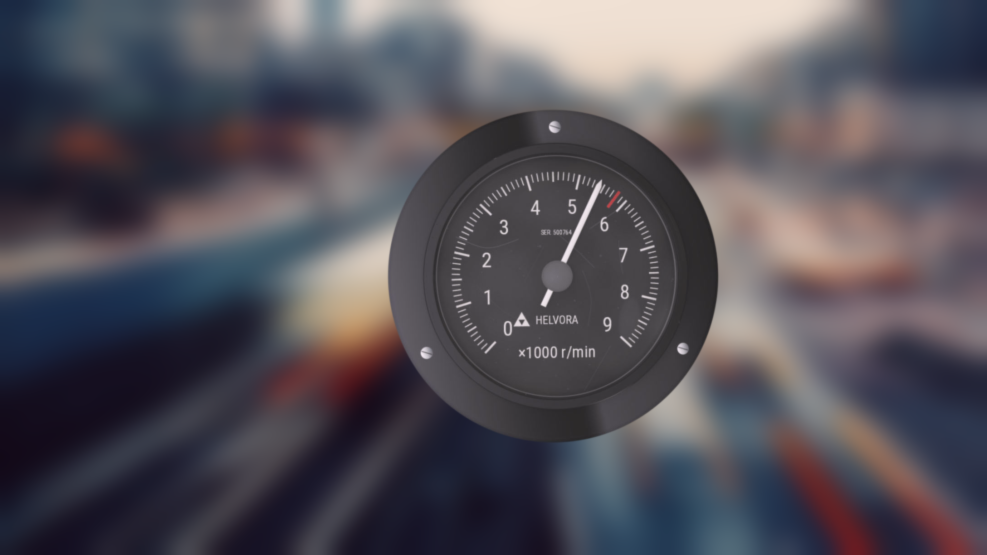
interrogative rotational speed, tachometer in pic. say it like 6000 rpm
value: 5400 rpm
